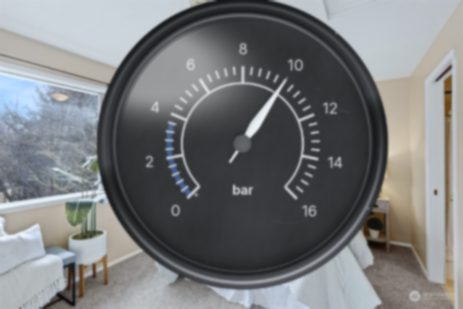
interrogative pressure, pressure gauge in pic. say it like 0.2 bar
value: 10 bar
